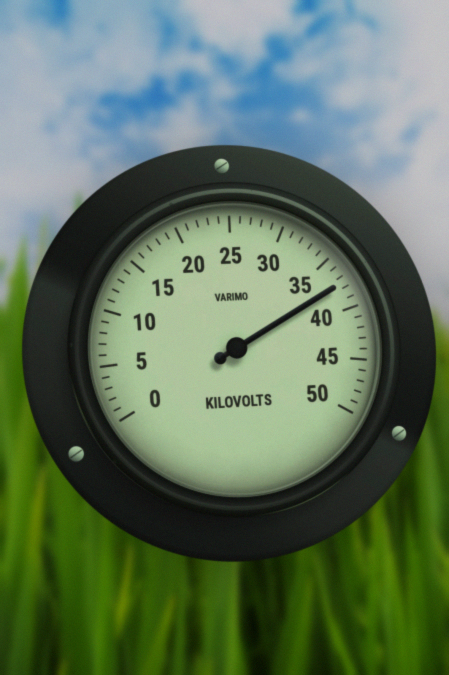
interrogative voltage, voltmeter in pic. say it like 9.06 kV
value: 37.5 kV
